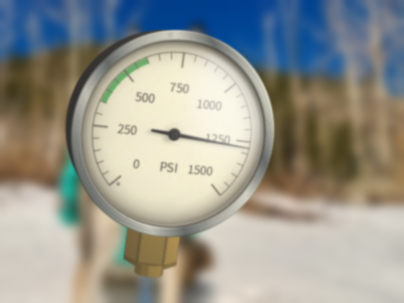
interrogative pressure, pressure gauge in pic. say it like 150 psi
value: 1275 psi
